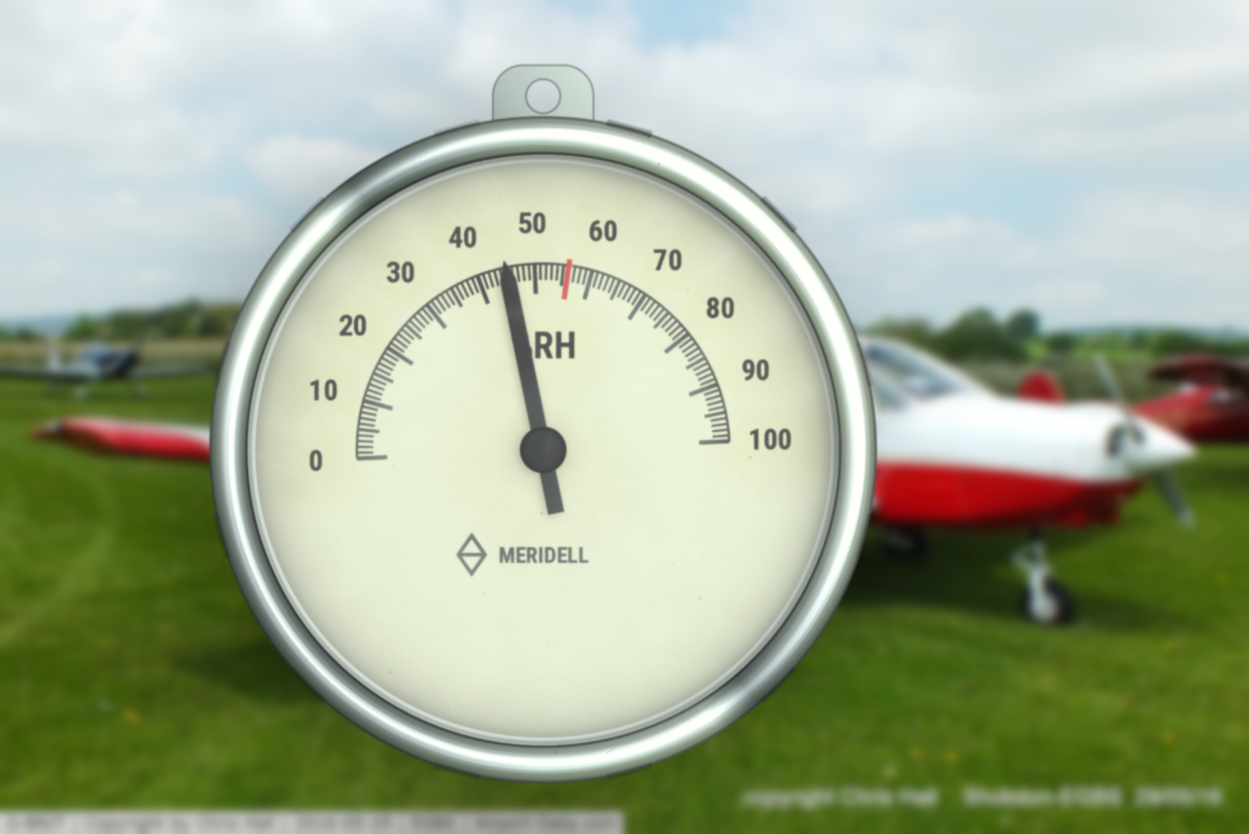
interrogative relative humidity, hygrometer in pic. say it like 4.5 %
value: 45 %
